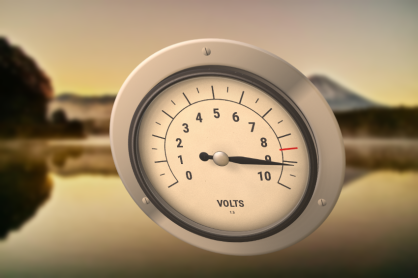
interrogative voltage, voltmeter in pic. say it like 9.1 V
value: 9 V
